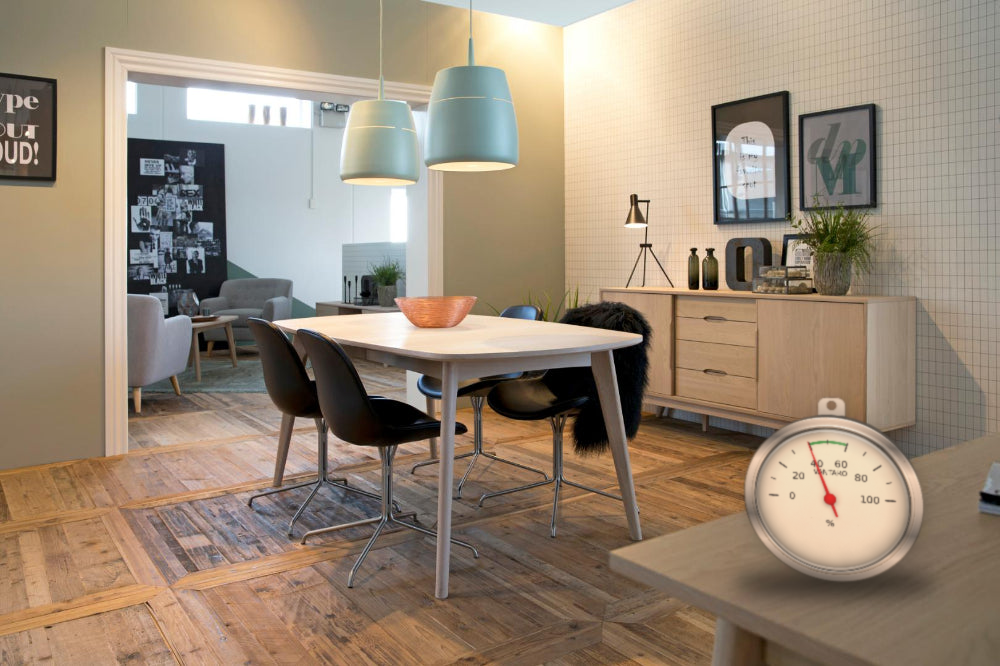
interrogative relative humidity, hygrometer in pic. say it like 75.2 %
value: 40 %
